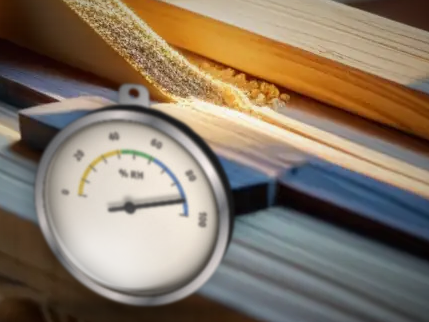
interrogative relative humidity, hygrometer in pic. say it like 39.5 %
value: 90 %
